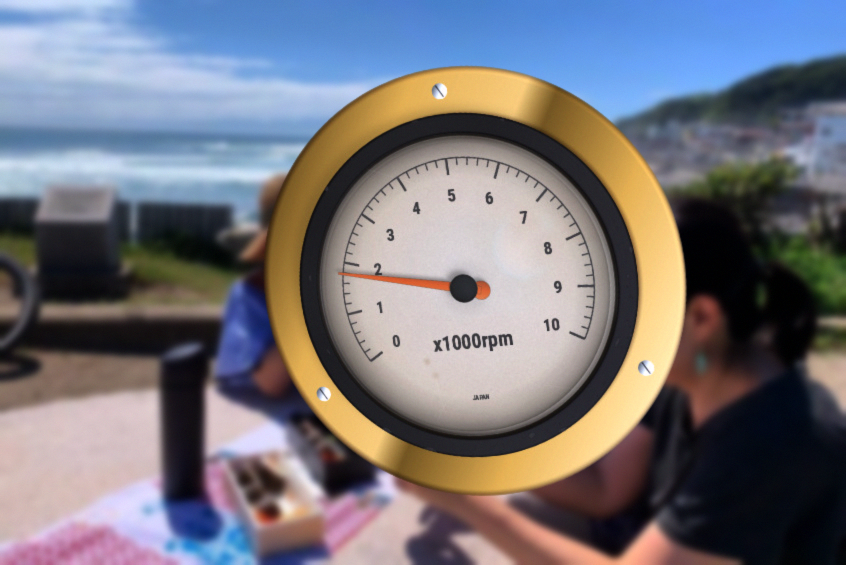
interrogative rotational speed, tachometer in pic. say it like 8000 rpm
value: 1800 rpm
